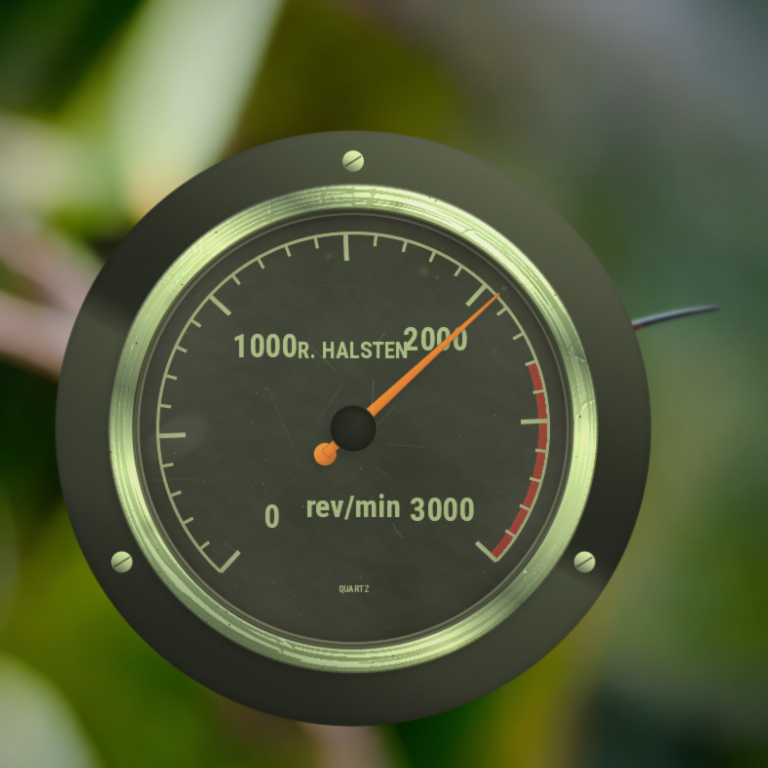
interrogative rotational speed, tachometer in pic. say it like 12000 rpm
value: 2050 rpm
